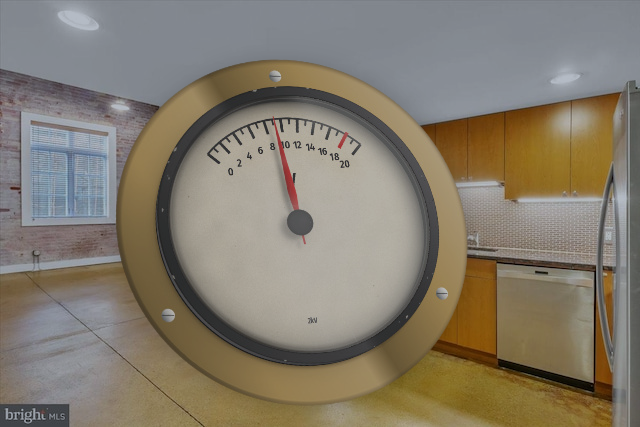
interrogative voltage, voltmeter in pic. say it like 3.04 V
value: 9 V
